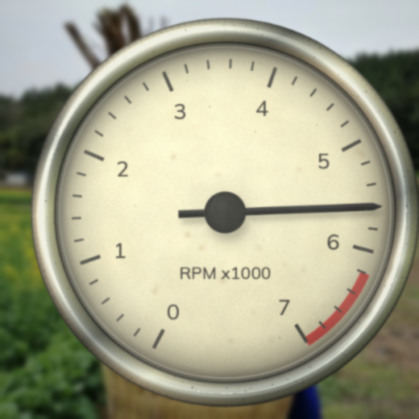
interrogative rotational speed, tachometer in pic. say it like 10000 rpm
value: 5600 rpm
